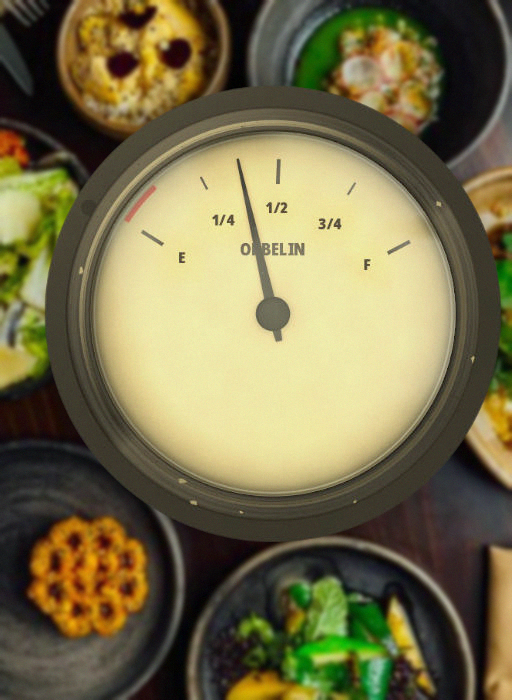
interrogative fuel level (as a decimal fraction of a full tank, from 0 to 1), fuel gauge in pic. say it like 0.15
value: 0.375
